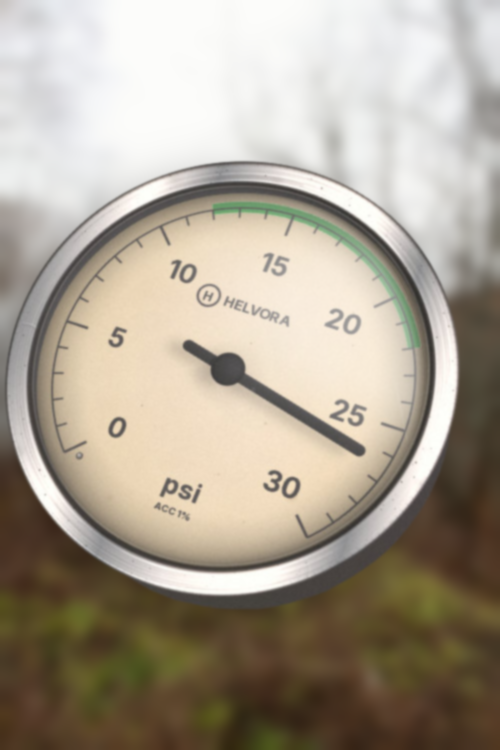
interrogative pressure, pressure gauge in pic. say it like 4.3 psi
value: 26.5 psi
